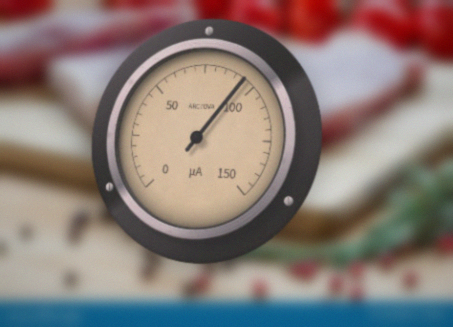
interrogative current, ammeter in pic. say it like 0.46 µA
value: 95 µA
